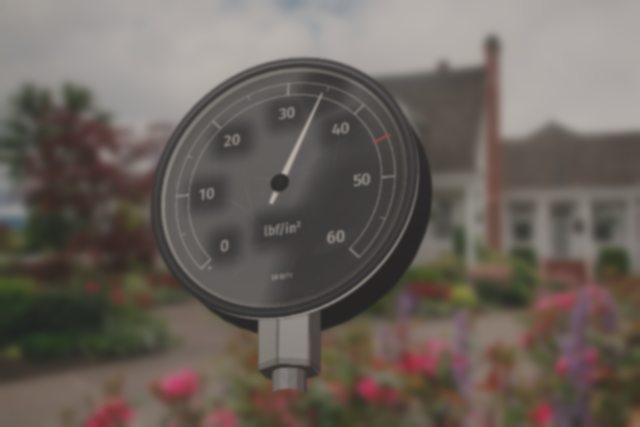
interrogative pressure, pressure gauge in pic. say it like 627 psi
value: 35 psi
